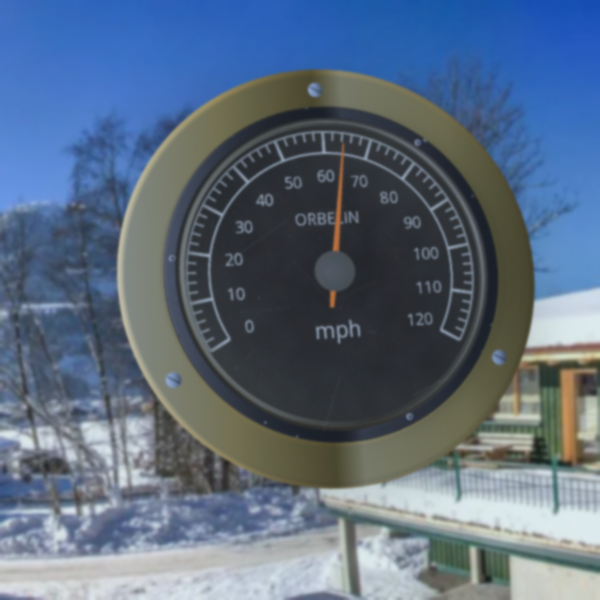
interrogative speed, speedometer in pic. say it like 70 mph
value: 64 mph
